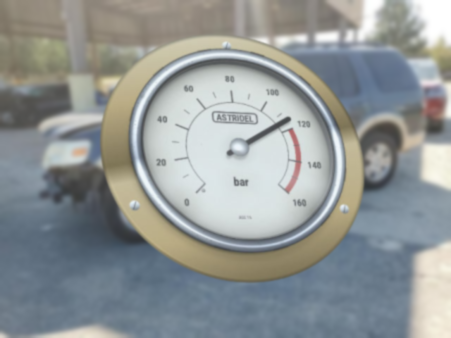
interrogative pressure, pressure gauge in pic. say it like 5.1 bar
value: 115 bar
